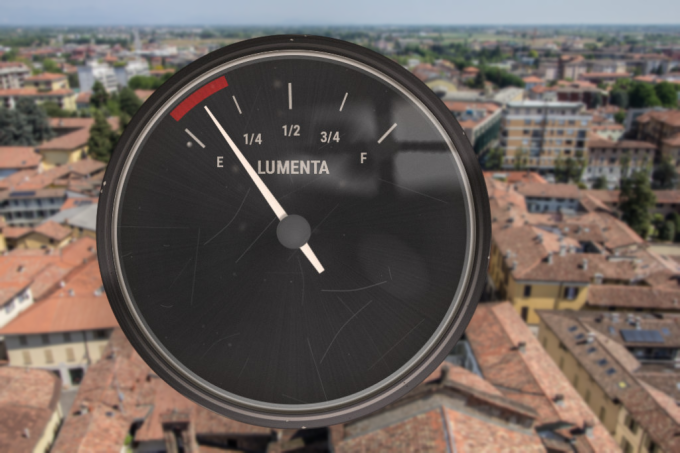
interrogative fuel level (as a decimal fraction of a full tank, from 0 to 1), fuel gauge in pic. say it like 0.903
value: 0.125
